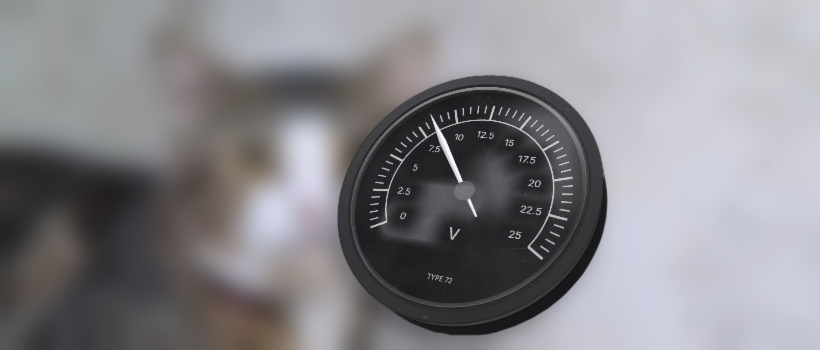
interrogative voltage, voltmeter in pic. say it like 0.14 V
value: 8.5 V
